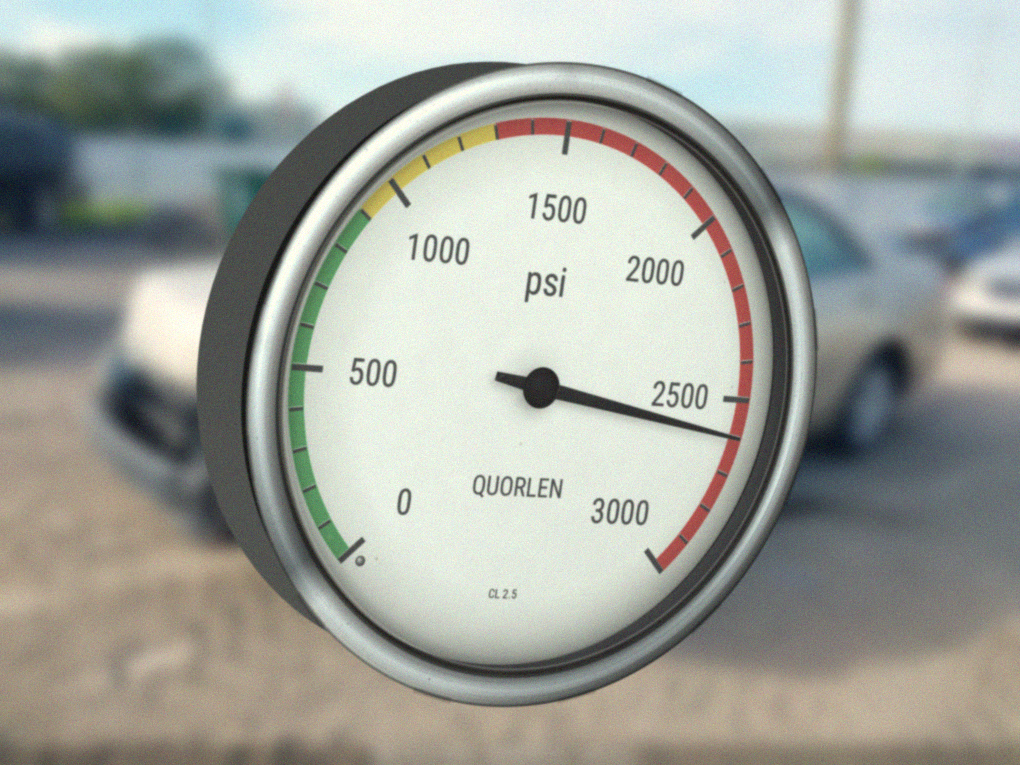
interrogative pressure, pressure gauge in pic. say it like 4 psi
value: 2600 psi
